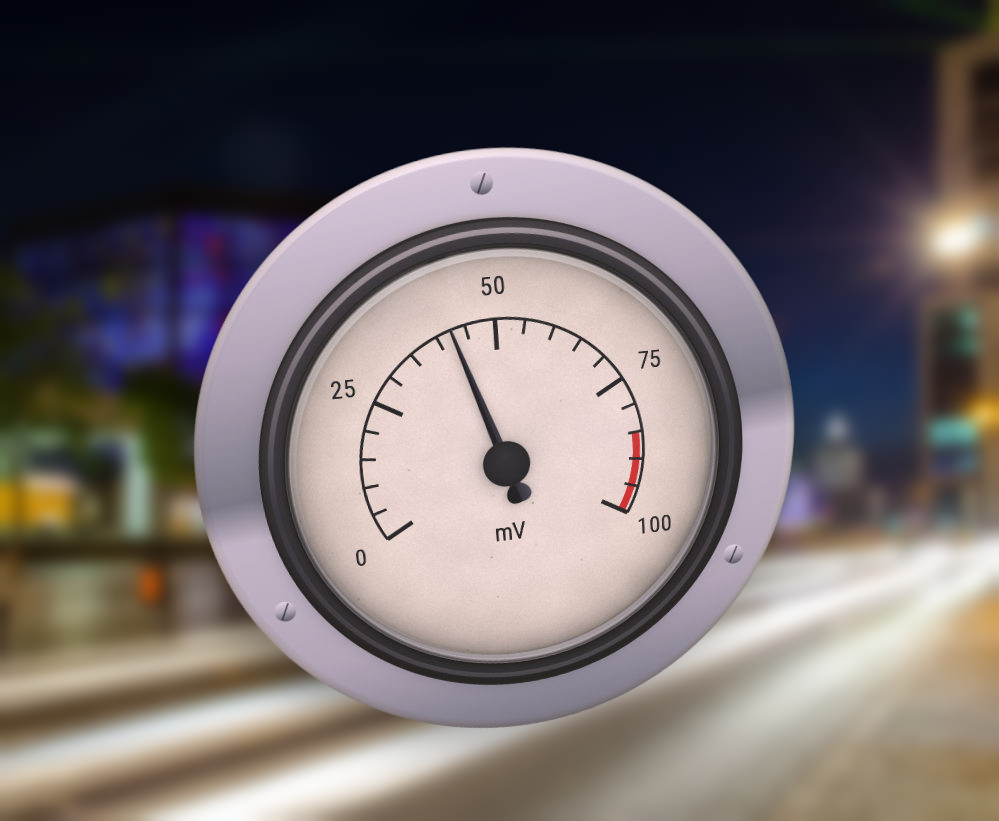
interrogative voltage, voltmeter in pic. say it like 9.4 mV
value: 42.5 mV
